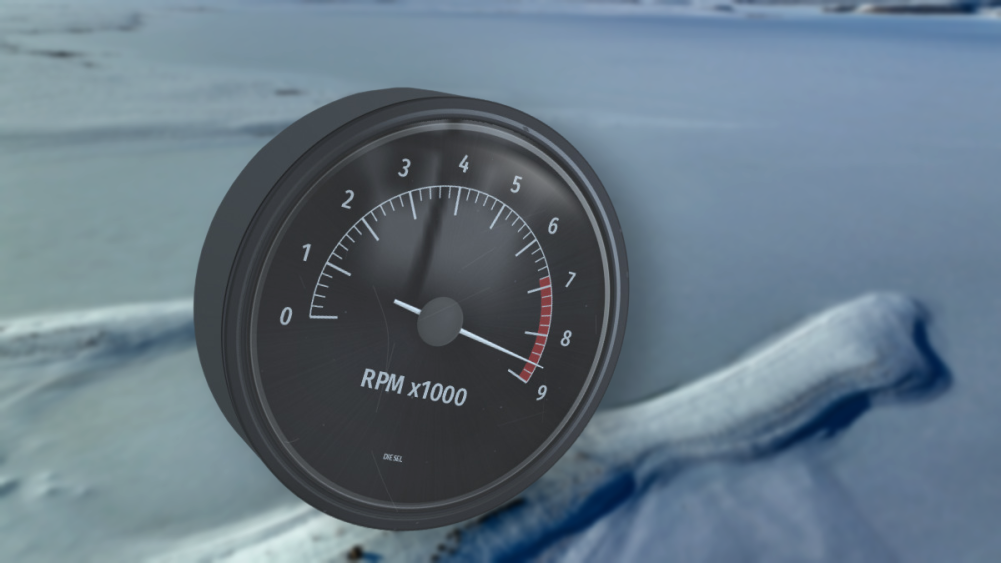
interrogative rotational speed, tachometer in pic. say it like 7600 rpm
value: 8600 rpm
